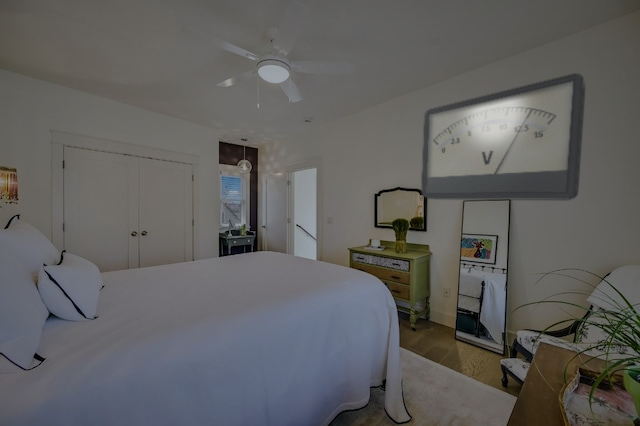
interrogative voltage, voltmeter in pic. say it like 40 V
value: 12.5 V
